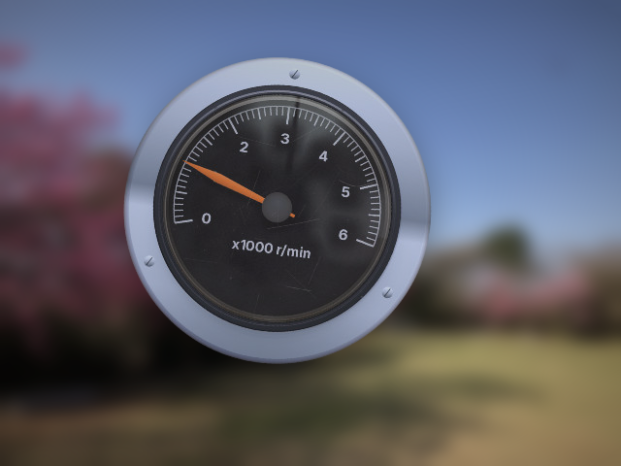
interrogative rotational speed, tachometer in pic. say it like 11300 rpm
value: 1000 rpm
